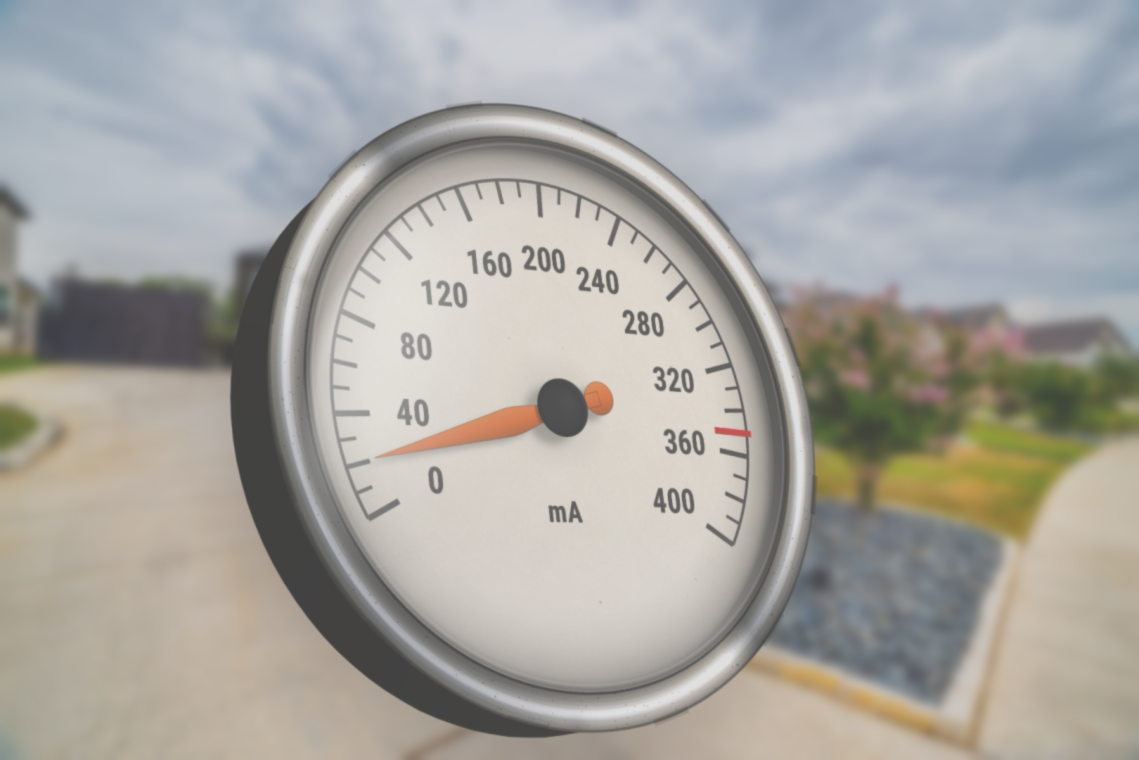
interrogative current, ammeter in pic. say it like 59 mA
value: 20 mA
